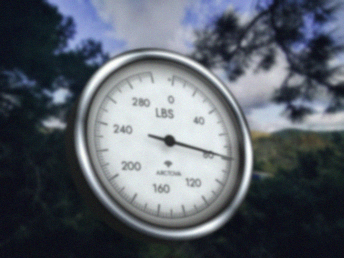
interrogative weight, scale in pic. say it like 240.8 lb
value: 80 lb
